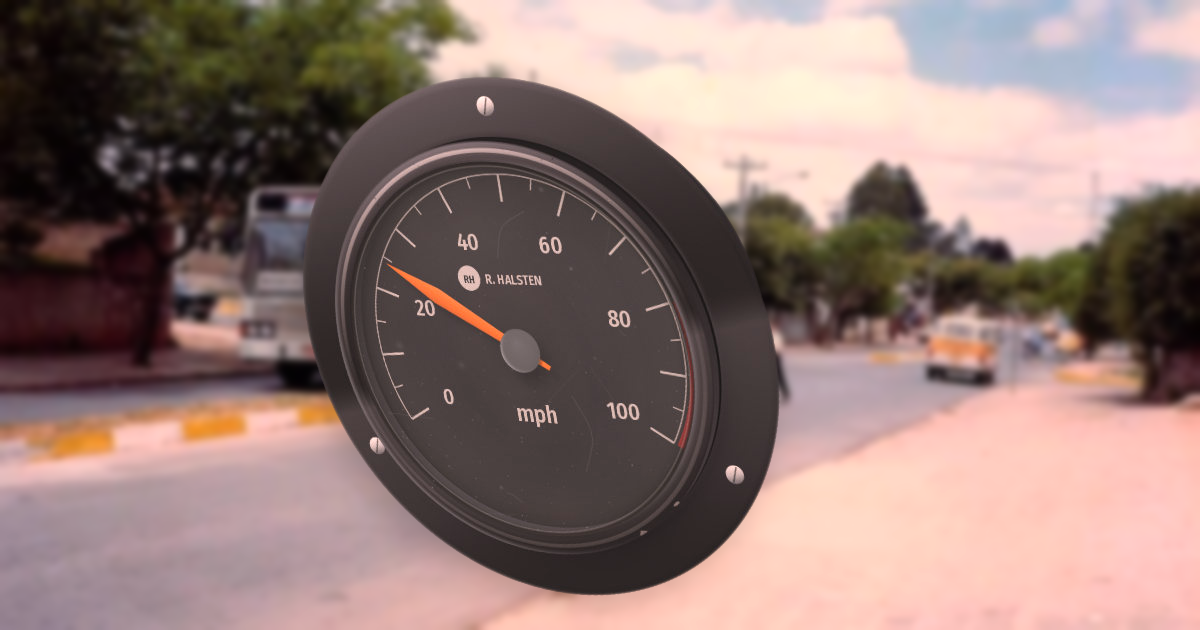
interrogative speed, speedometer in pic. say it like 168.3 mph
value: 25 mph
